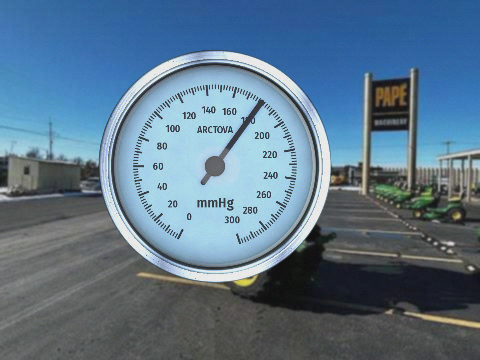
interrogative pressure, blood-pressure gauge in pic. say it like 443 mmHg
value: 180 mmHg
